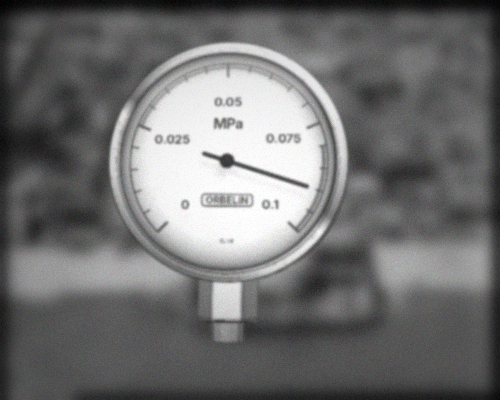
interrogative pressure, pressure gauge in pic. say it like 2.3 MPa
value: 0.09 MPa
